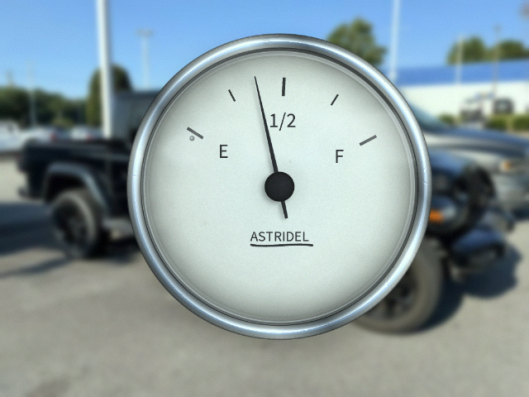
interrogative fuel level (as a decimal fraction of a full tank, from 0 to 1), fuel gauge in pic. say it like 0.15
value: 0.375
